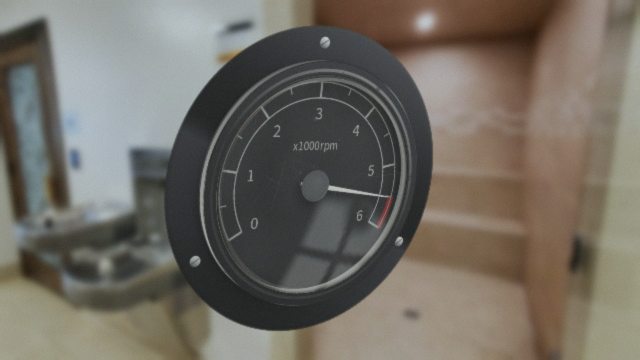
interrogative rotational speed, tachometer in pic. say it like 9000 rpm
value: 5500 rpm
